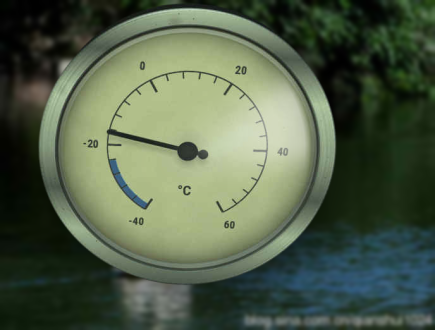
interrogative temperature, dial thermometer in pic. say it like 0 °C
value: -16 °C
